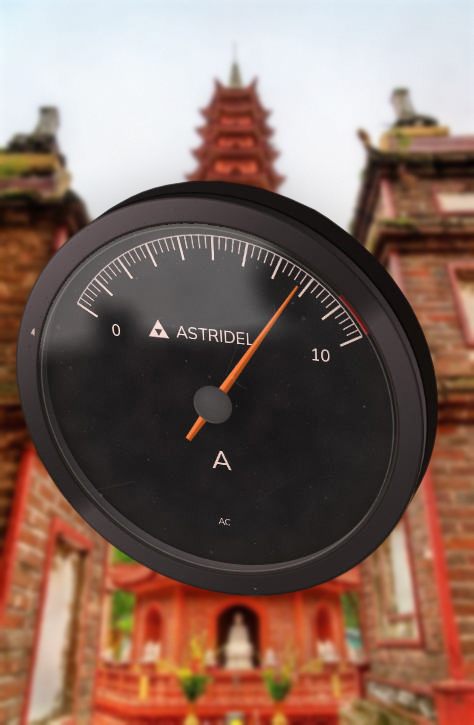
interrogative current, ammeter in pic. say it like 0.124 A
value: 7.8 A
